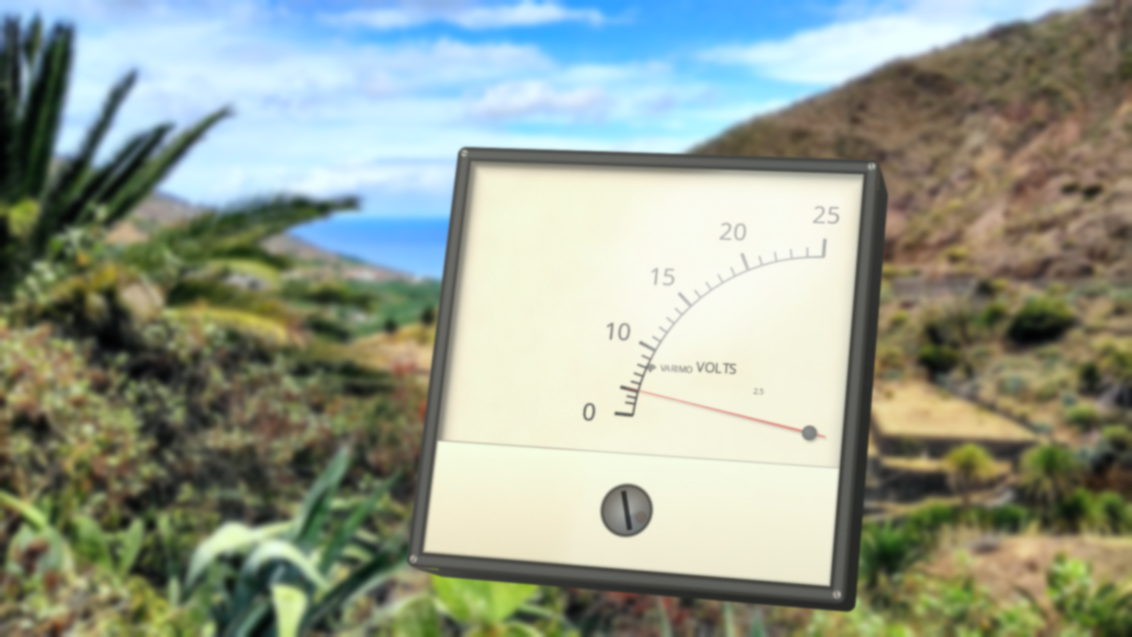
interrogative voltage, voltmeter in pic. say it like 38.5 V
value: 5 V
